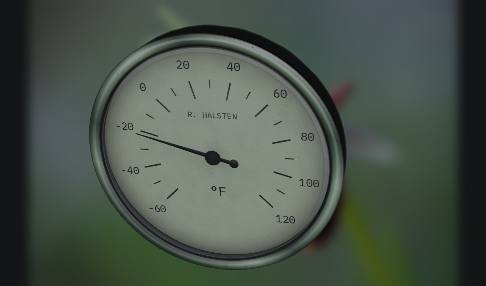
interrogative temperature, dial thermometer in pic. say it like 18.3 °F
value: -20 °F
